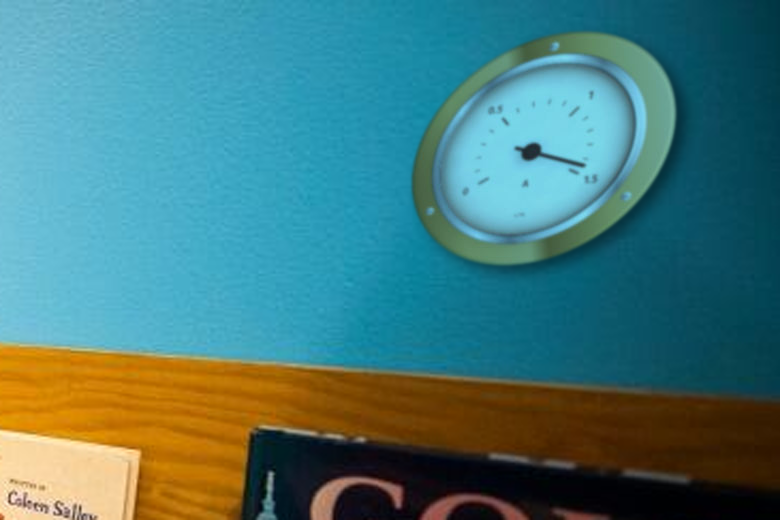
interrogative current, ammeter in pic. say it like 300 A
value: 1.45 A
